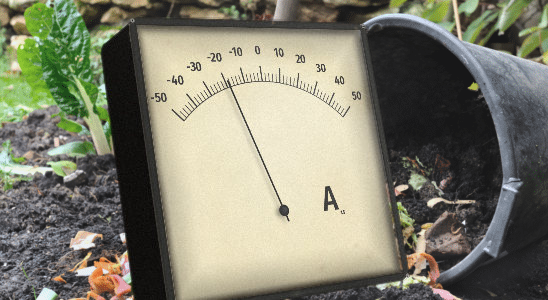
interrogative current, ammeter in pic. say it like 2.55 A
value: -20 A
